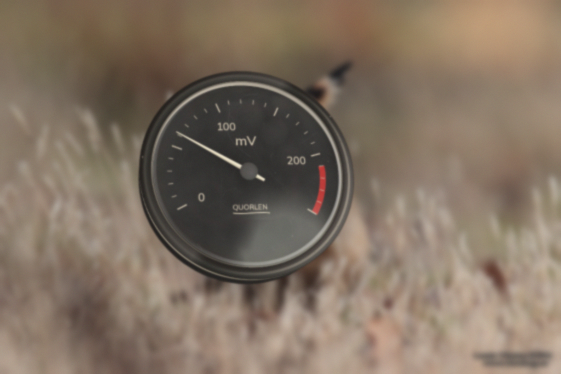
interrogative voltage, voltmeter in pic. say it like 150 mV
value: 60 mV
